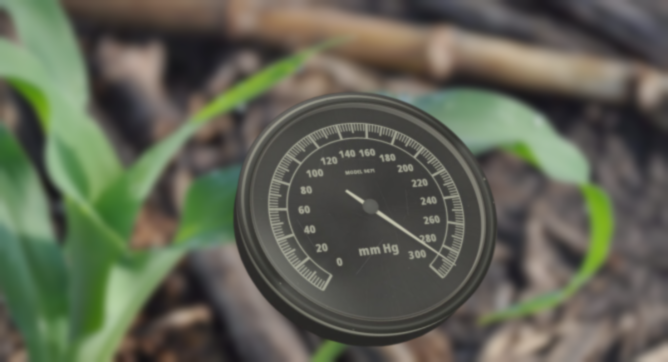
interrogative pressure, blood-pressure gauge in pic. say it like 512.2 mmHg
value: 290 mmHg
